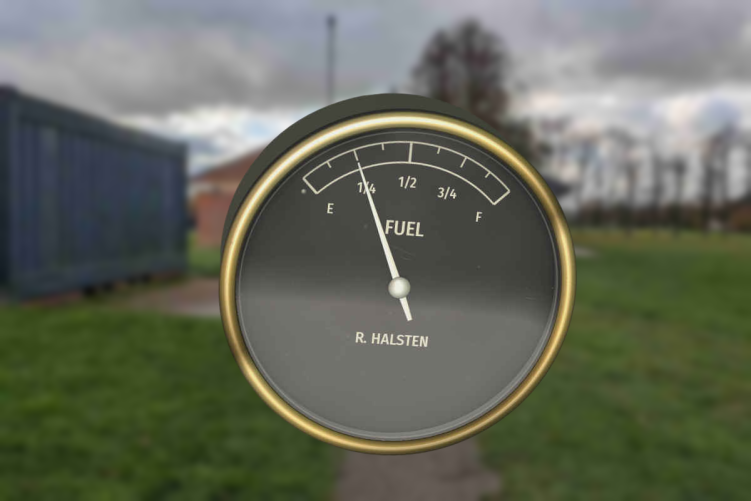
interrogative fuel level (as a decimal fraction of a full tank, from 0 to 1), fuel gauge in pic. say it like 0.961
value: 0.25
